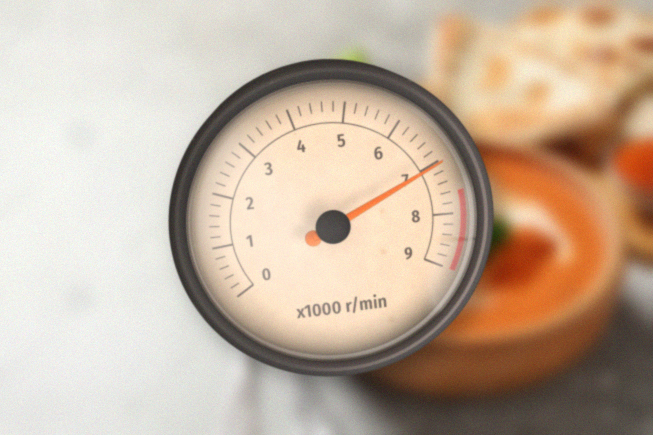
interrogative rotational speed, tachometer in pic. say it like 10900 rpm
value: 7000 rpm
